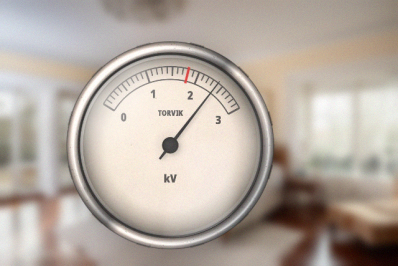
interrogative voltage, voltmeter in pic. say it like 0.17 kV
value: 2.4 kV
